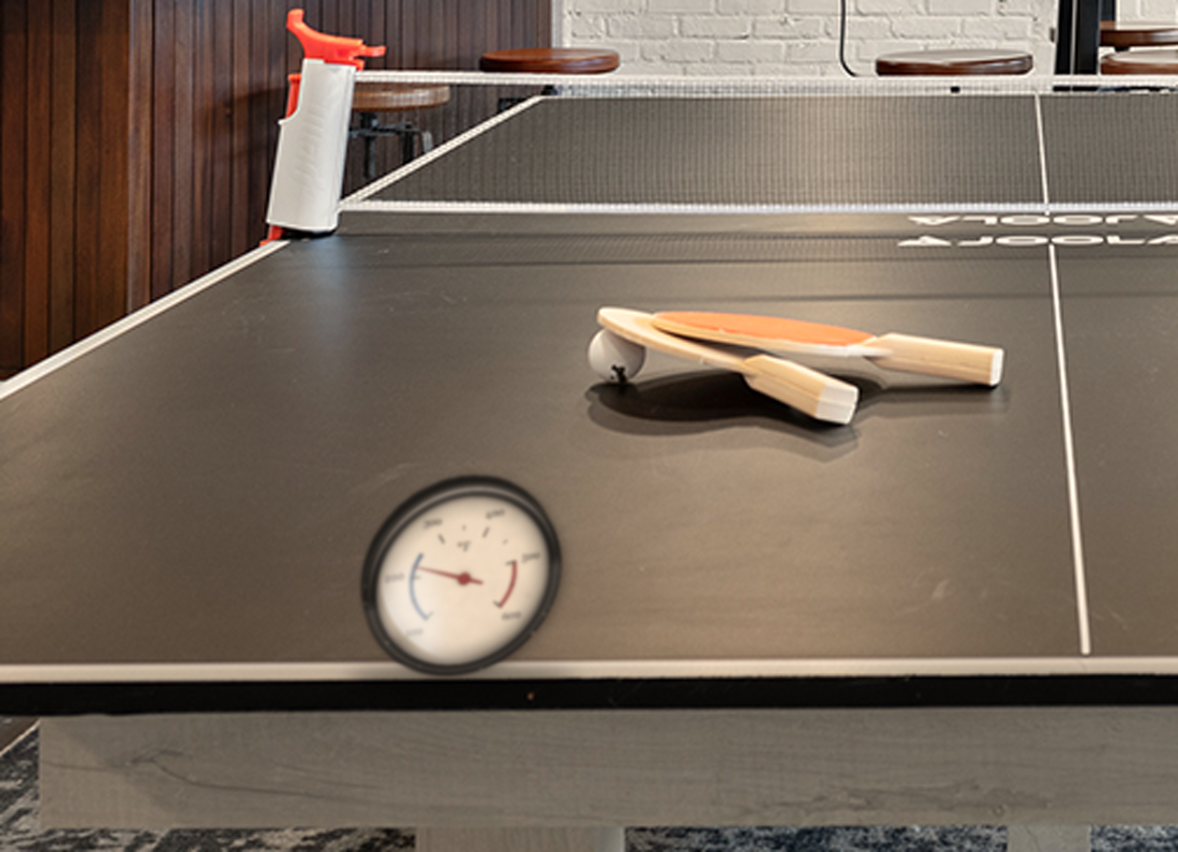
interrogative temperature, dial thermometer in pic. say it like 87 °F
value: 225 °F
